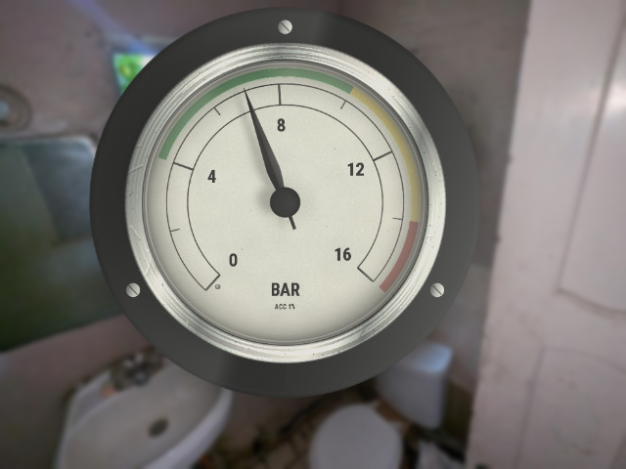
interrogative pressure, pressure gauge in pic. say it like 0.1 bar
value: 7 bar
